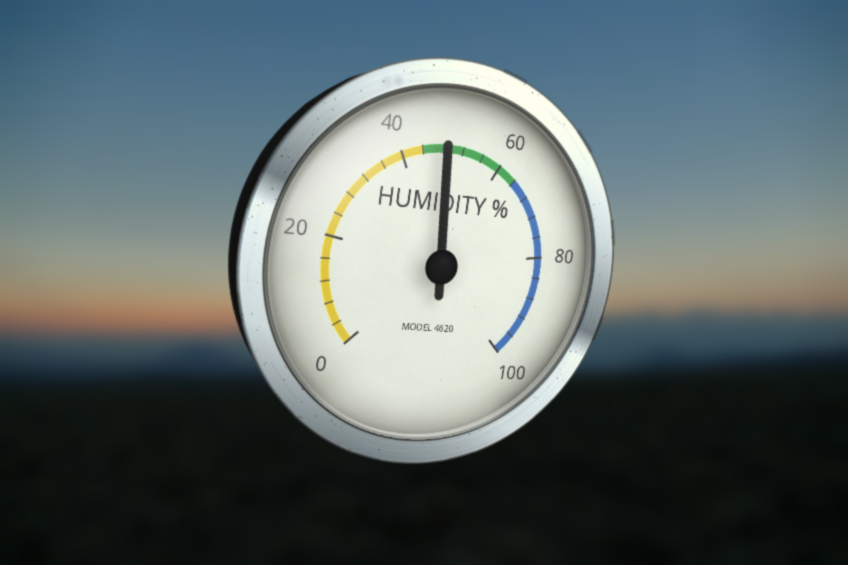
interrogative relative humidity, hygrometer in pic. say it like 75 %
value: 48 %
